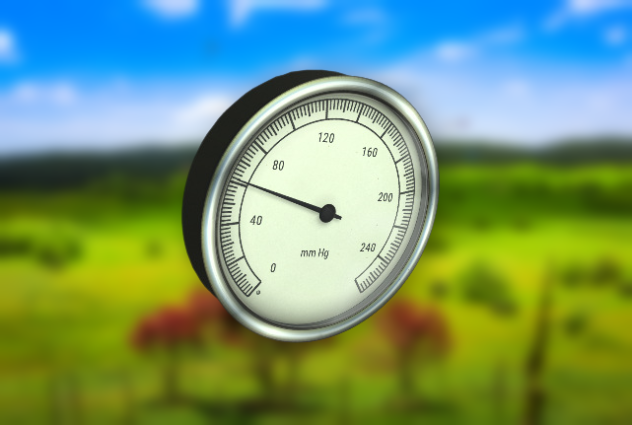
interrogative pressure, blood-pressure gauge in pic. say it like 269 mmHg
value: 62 mmHg
